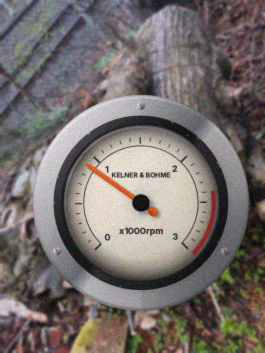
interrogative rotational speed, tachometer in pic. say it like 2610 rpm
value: 900 rpm
